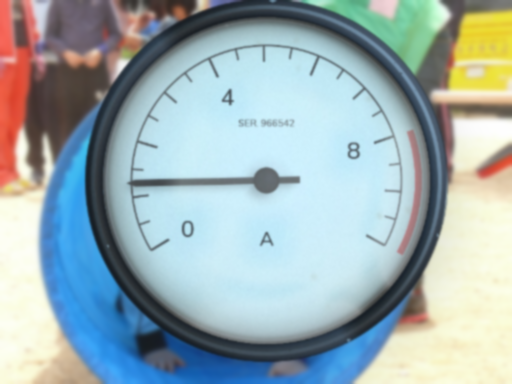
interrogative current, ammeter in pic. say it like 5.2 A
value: 1.25 A
